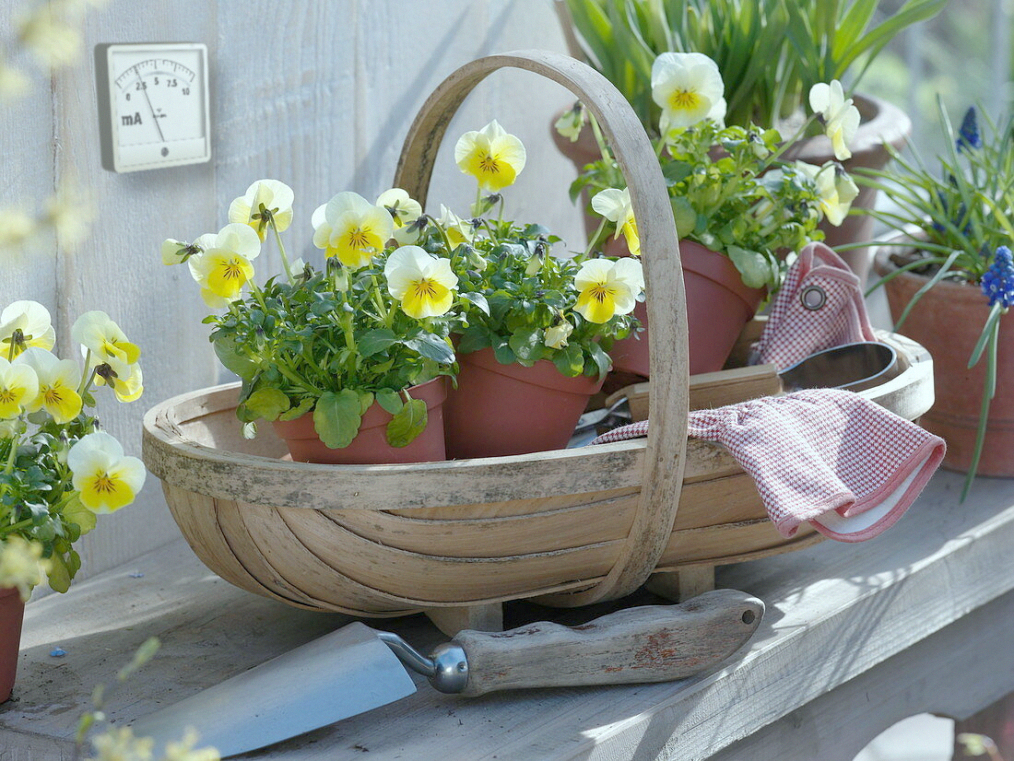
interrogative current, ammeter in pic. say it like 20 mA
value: 2.5 mA
